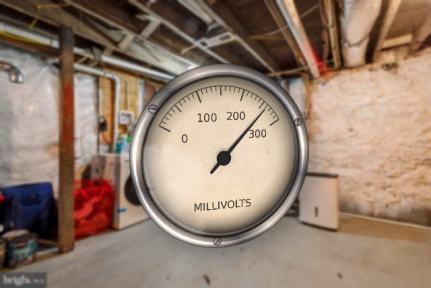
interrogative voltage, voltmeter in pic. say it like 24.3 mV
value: 260 mV
